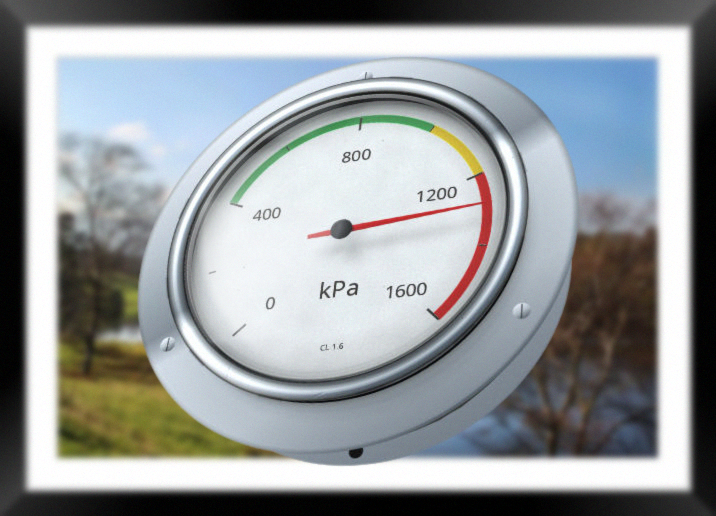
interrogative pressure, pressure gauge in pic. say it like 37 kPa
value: 1300 kPa
